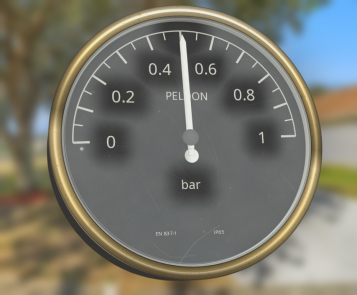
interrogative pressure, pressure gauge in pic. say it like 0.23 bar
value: 0.5 bar
